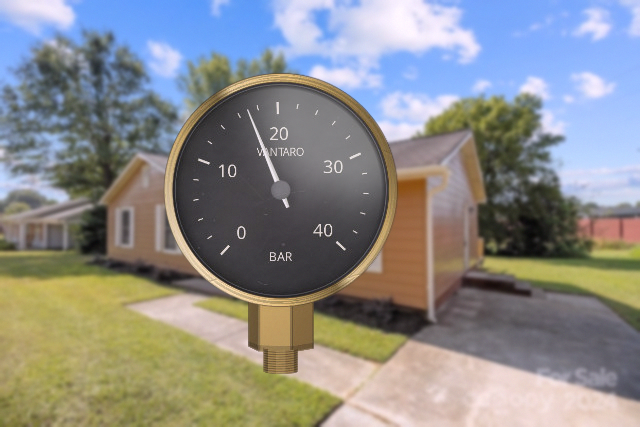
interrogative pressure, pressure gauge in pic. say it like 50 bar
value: 17 bar
